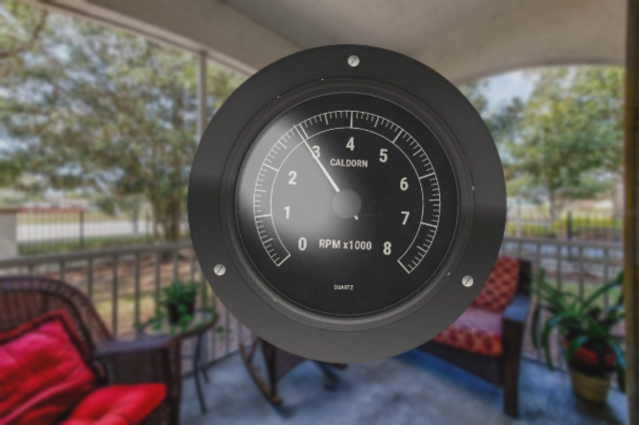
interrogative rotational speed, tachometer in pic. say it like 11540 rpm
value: 2900 rpm
